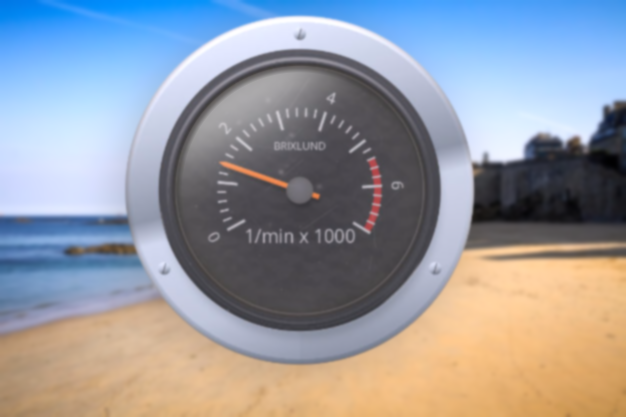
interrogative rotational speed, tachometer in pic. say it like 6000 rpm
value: 1400 rpm
